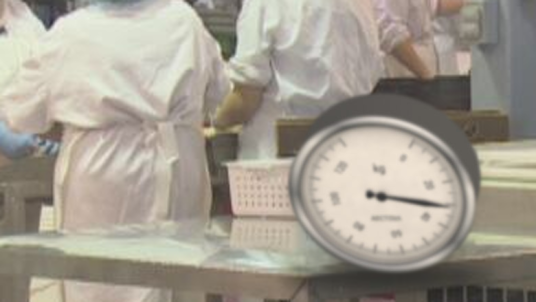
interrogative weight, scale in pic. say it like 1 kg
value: 30 kg
